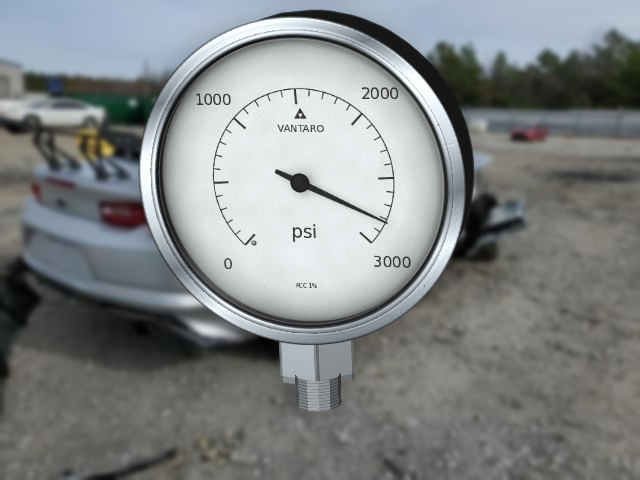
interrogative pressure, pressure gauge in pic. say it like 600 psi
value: 2800 psi
